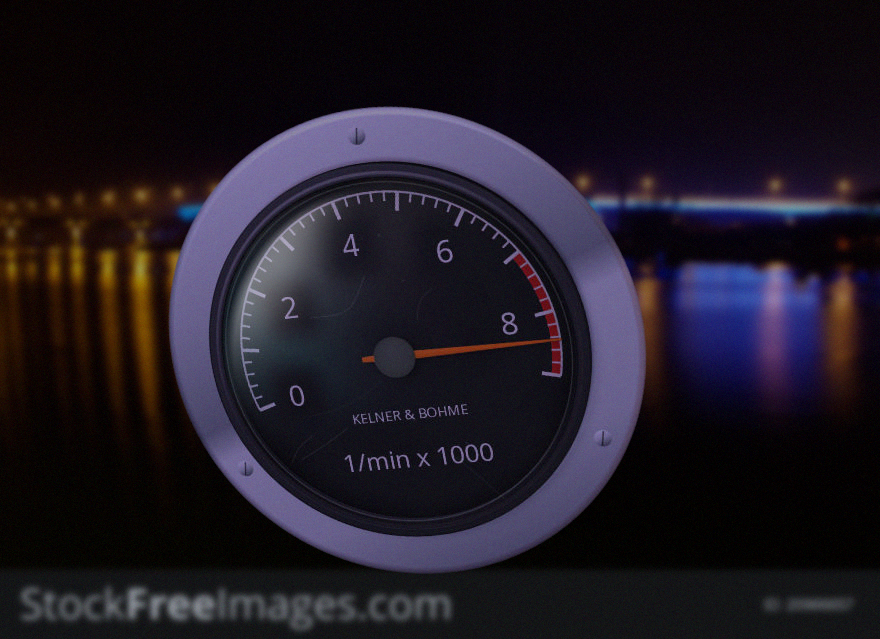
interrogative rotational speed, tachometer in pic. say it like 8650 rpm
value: 8400 rpm
